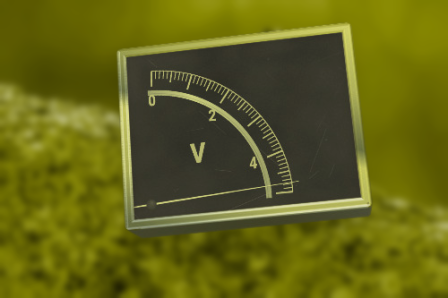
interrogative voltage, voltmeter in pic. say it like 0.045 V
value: 4.8 V
